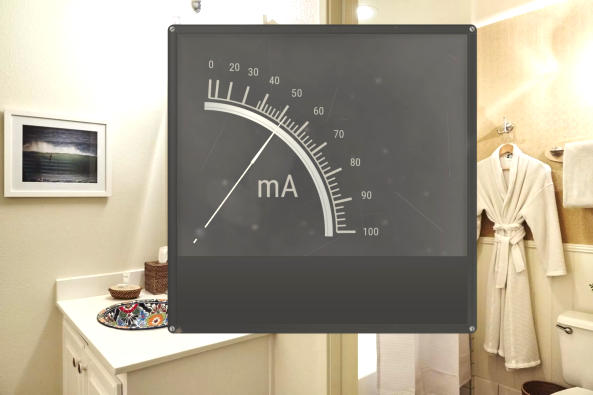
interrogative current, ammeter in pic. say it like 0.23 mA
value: 52 mA
